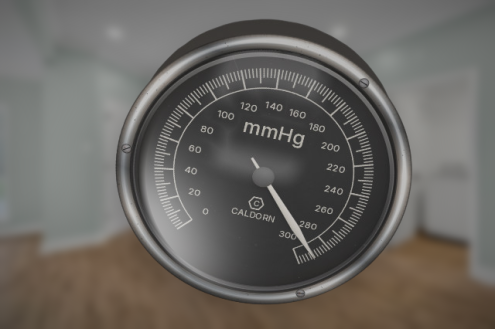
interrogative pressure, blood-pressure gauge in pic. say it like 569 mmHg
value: 290 mmHg
